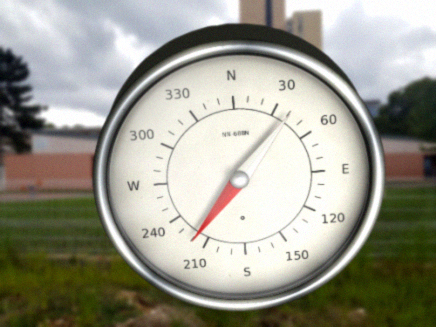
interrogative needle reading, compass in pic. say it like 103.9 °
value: 220 °
